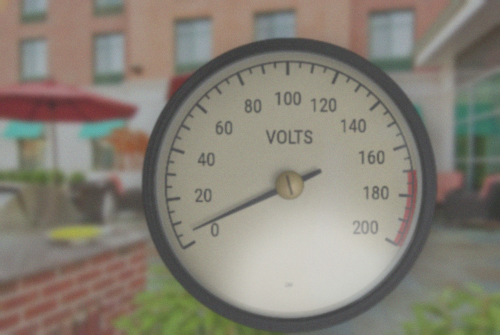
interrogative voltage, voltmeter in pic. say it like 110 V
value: 5 V
